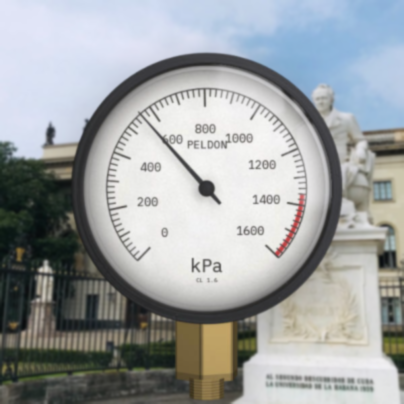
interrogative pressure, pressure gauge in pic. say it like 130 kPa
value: 560 kPa
